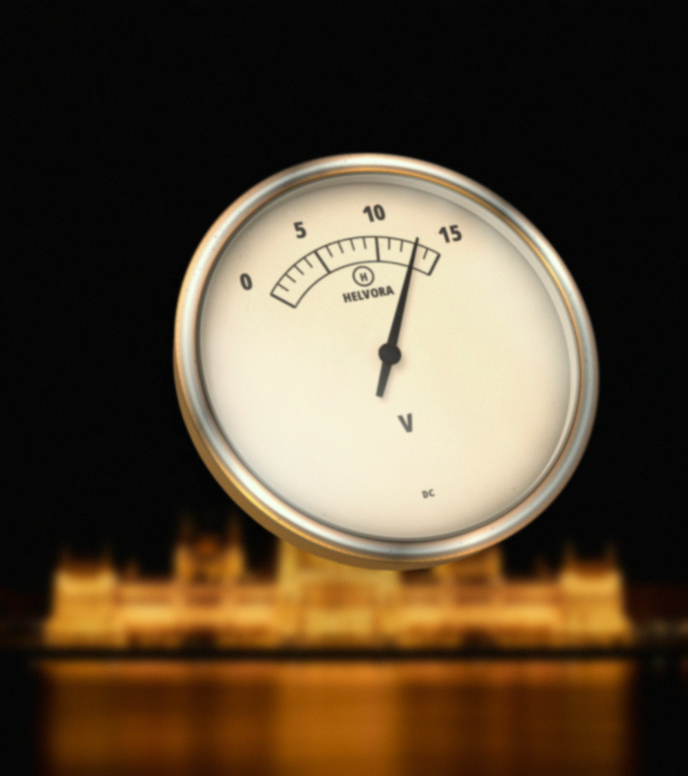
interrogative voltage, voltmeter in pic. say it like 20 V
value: 13 V
